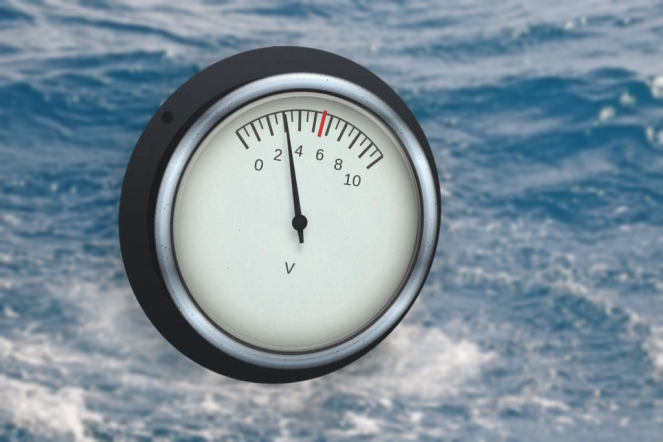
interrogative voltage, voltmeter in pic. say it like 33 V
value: 3 V
